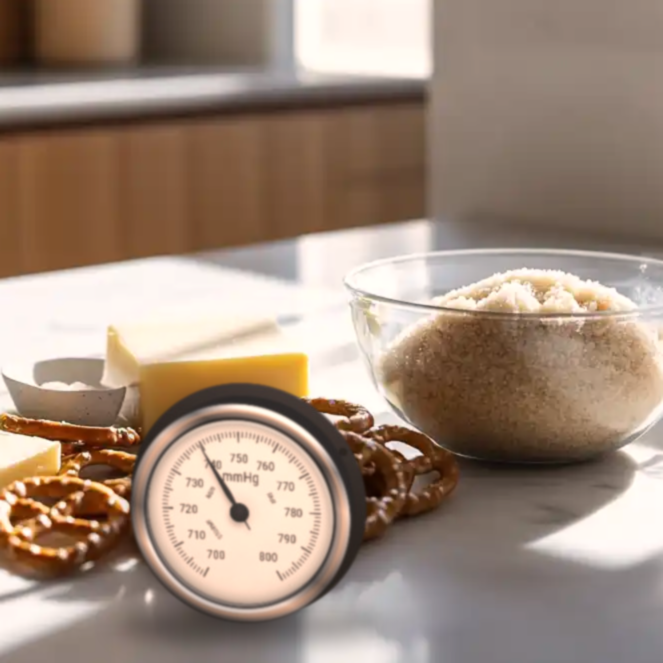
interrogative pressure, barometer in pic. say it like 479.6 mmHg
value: 740 mmHg
